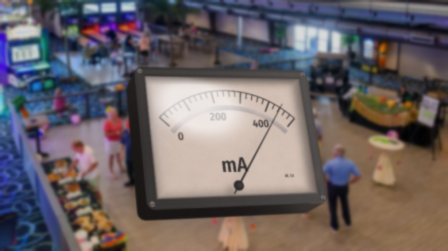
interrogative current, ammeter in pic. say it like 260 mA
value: 440 mA
